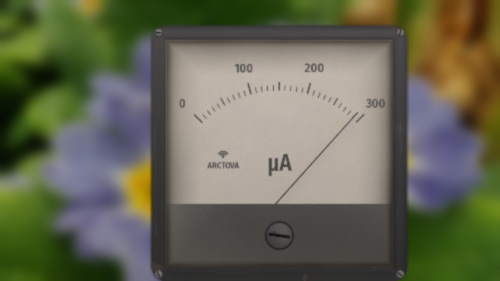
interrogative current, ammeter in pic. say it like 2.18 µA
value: 290 µA
